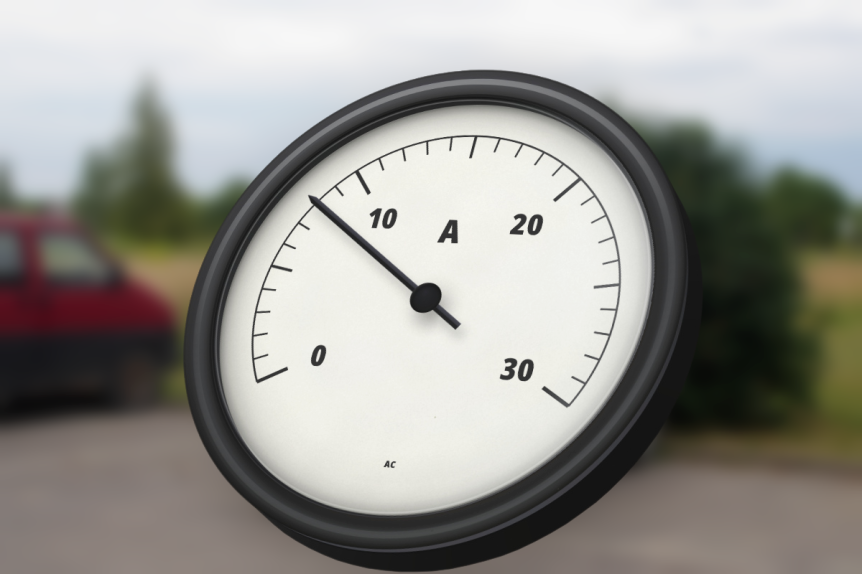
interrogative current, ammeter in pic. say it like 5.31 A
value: 8 A
